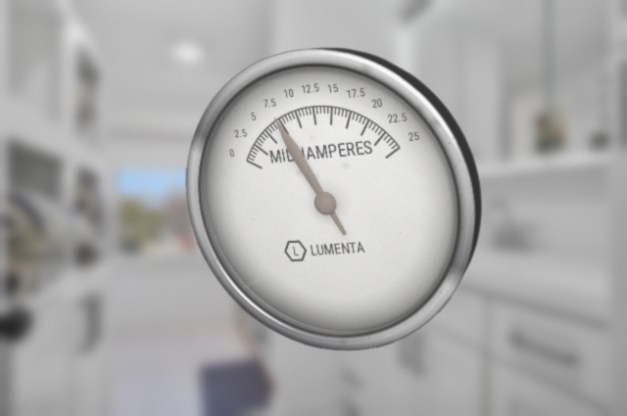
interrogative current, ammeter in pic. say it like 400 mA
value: 7.5 mA
